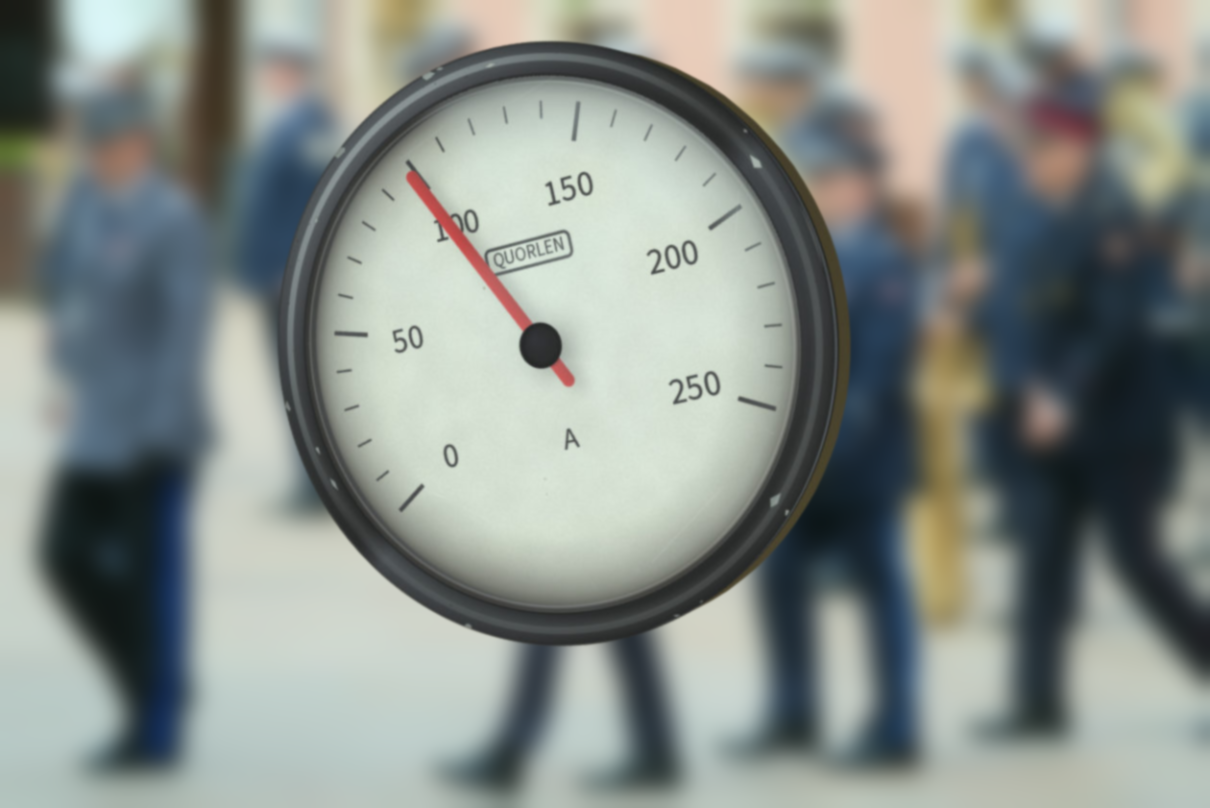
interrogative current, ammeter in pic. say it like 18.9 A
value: 100 A
